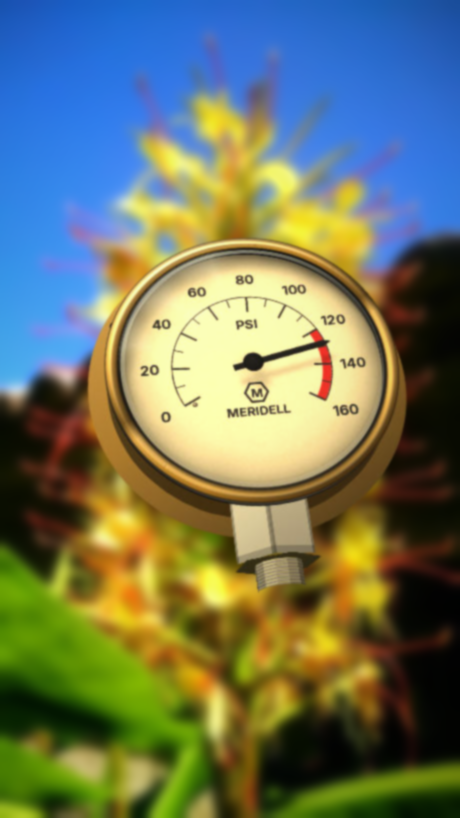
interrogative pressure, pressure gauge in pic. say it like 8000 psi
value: 130 psi
